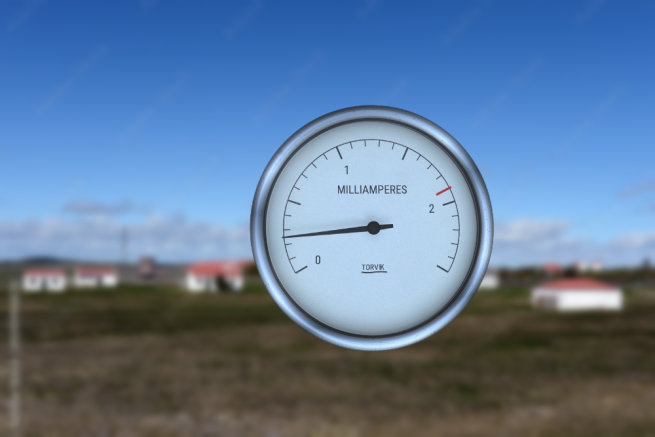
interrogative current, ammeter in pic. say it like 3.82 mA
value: 0.25 mA
